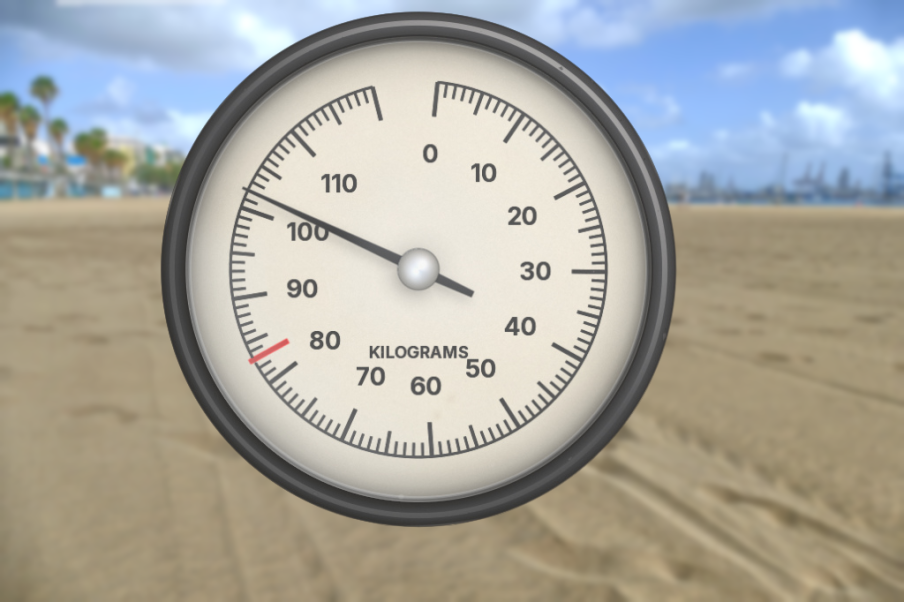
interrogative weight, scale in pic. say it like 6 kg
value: 102 kg
